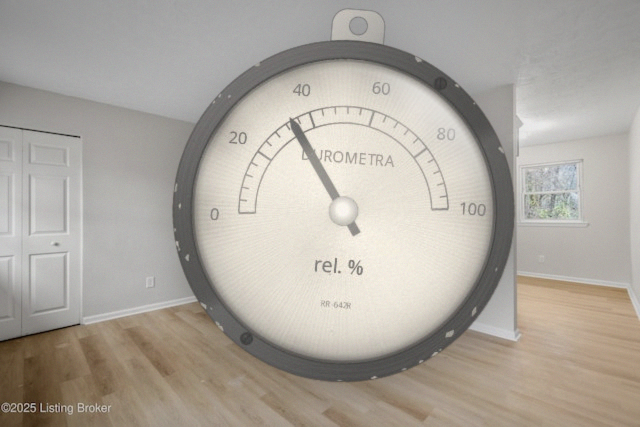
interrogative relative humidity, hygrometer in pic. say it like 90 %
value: 34 %
